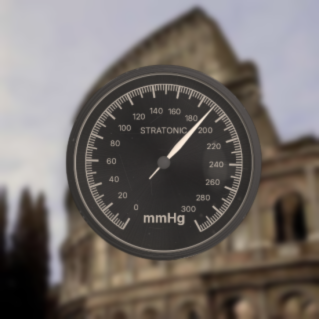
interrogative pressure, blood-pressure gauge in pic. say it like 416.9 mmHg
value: 190 mmHg
